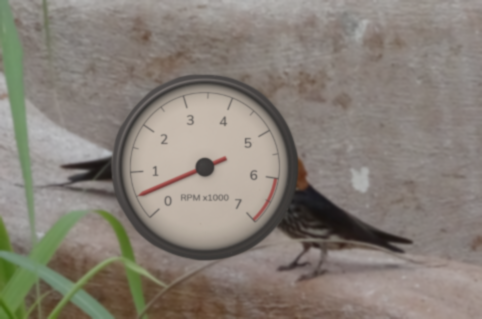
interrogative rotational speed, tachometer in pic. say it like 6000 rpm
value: 500 rpm
